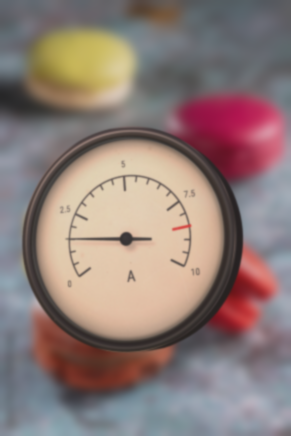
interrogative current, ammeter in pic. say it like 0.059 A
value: 1.5 A
